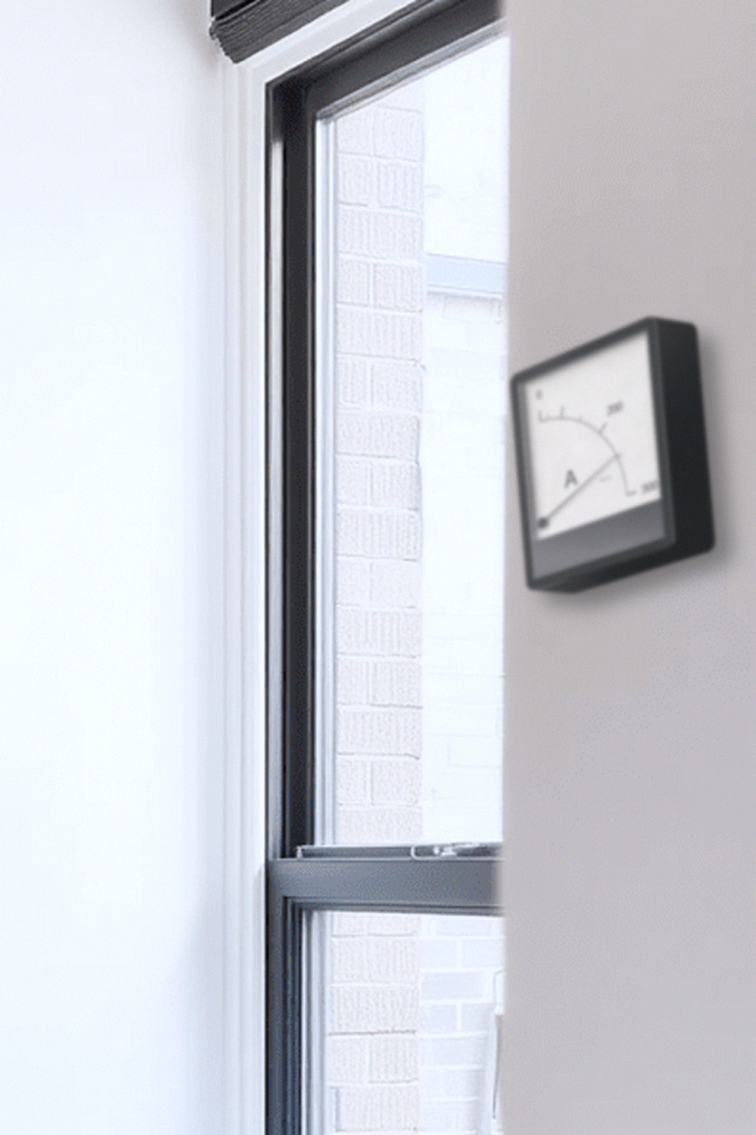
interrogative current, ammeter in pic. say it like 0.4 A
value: 250 A
